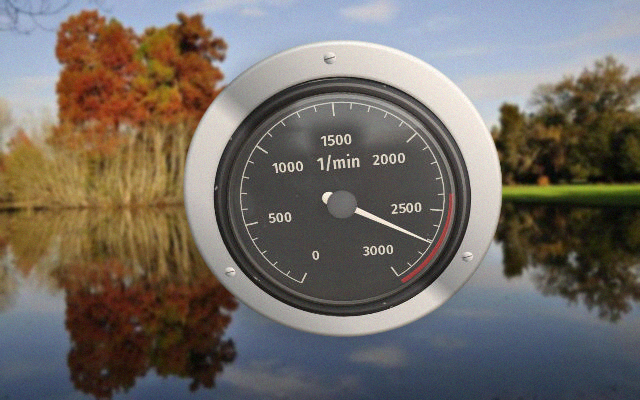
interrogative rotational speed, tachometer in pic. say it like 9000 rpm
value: 2700 rpm
